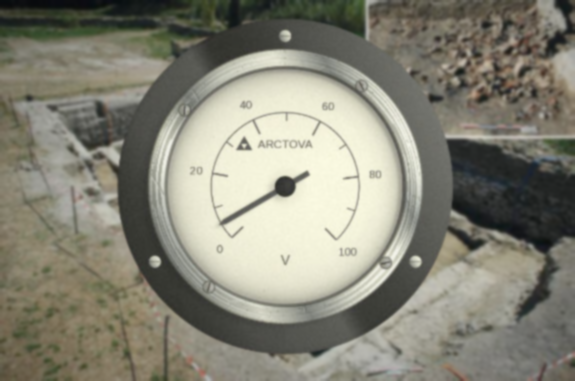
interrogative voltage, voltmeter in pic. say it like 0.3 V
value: 5 V
